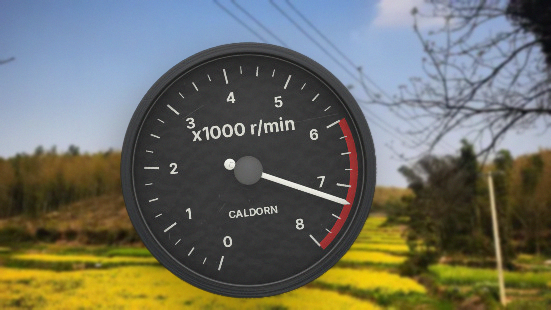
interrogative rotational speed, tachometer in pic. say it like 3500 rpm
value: 7250 rpm
